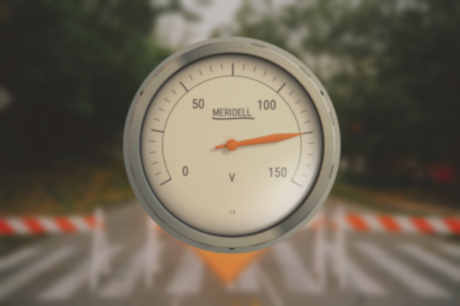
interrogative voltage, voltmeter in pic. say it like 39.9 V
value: 125 V
